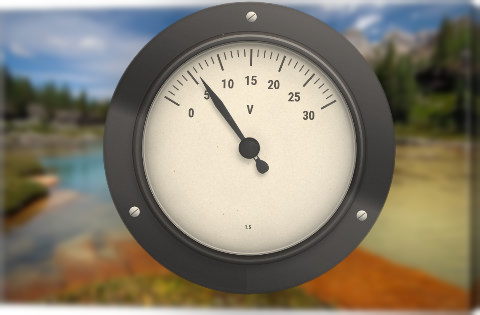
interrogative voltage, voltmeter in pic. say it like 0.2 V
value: 6 V
